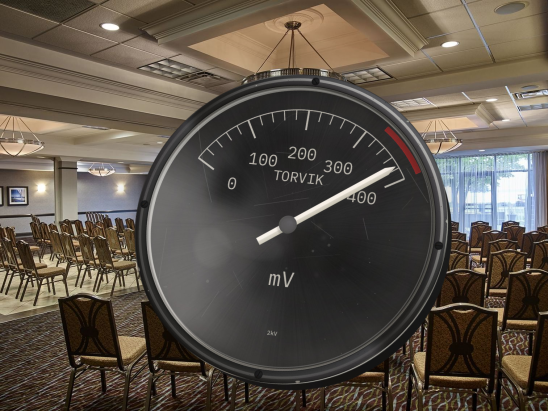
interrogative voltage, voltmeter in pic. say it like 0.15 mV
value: 380 mV
